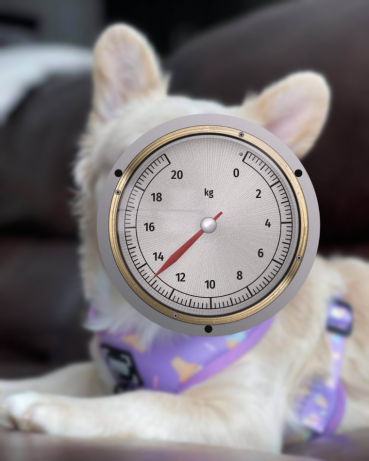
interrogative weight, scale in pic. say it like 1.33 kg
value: 13.2 kg
